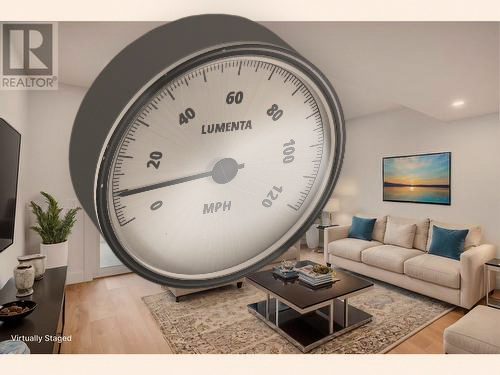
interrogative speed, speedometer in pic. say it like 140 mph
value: 10 mph
